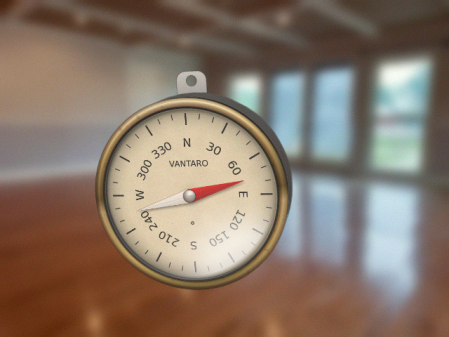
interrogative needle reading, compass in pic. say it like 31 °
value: 75 °
